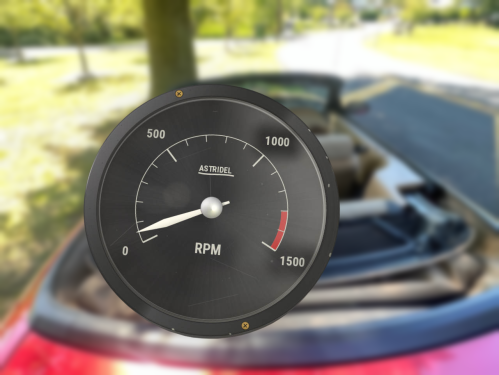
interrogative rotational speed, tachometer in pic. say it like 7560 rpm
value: 50 rpm
